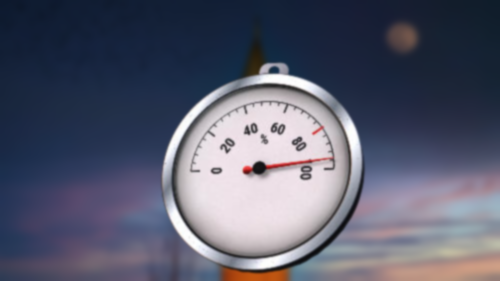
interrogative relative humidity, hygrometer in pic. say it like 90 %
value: 96 %
